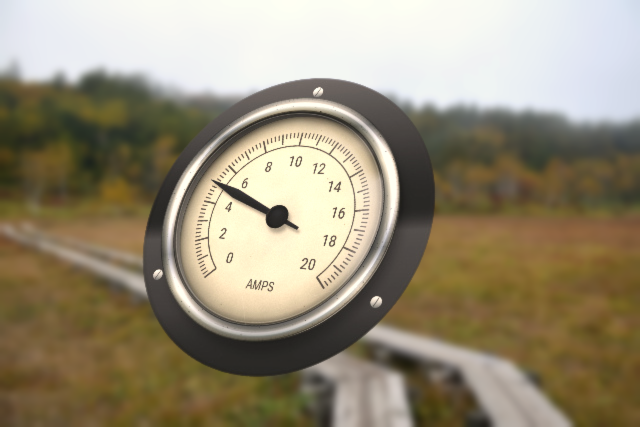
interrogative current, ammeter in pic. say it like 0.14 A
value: 5 A
